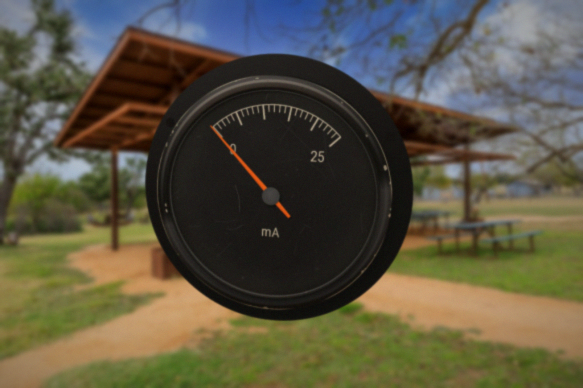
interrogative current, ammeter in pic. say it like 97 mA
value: 0 mA
